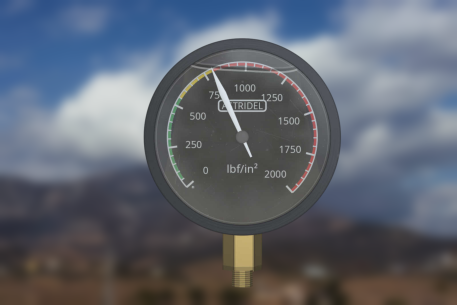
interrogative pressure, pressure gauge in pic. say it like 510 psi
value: 800 psi
